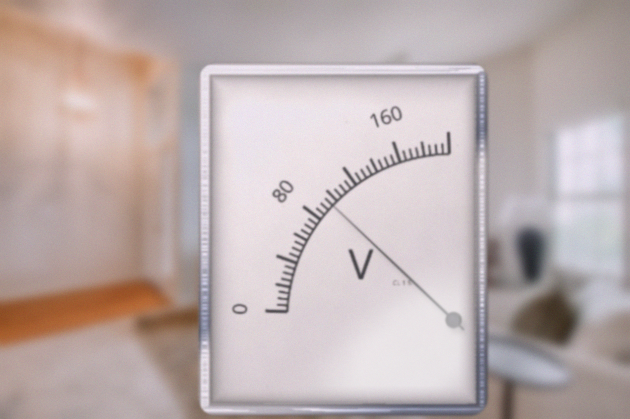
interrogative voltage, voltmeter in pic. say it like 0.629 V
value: 95 V
